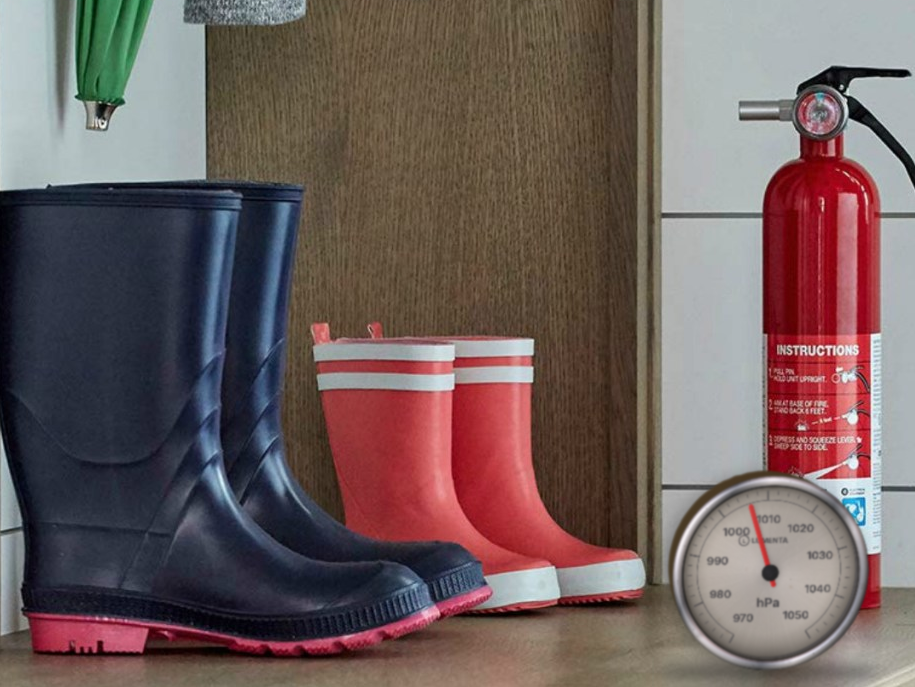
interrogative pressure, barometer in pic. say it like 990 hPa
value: 1006 hPa
